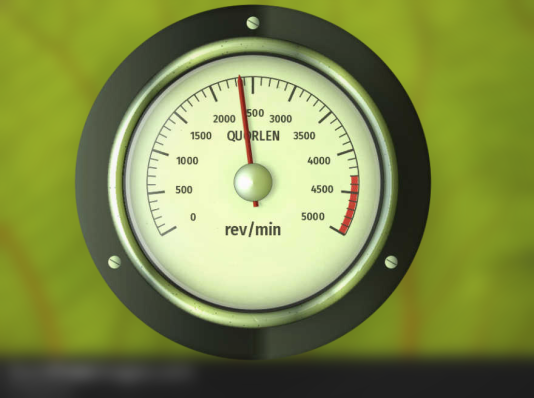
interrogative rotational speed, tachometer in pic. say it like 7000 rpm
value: 2350 rpm
